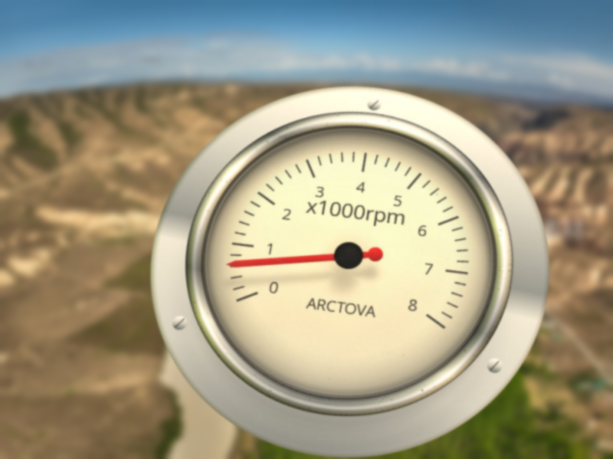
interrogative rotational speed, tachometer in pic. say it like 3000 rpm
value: 600 rpm
